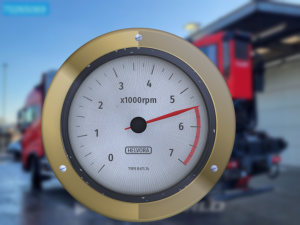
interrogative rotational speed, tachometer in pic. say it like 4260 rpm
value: 5500 rpm
